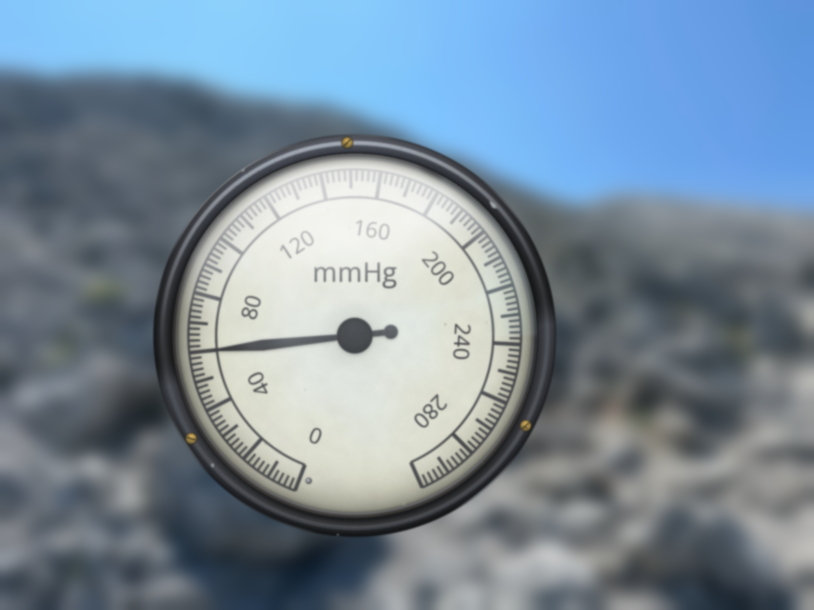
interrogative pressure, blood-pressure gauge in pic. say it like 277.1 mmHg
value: 60 mmHg
